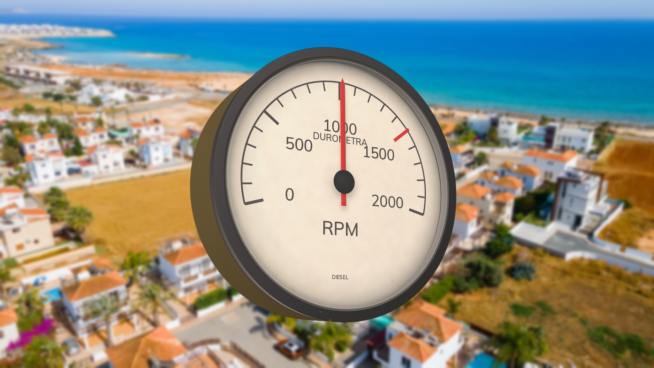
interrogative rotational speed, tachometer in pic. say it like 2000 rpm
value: 1000 rpm
